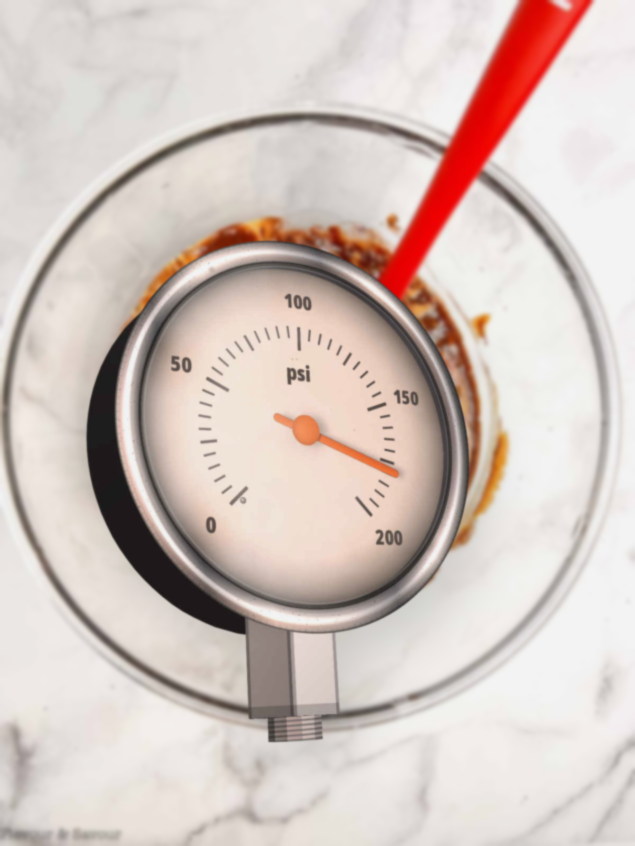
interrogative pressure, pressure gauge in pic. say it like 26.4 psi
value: 180 psi
